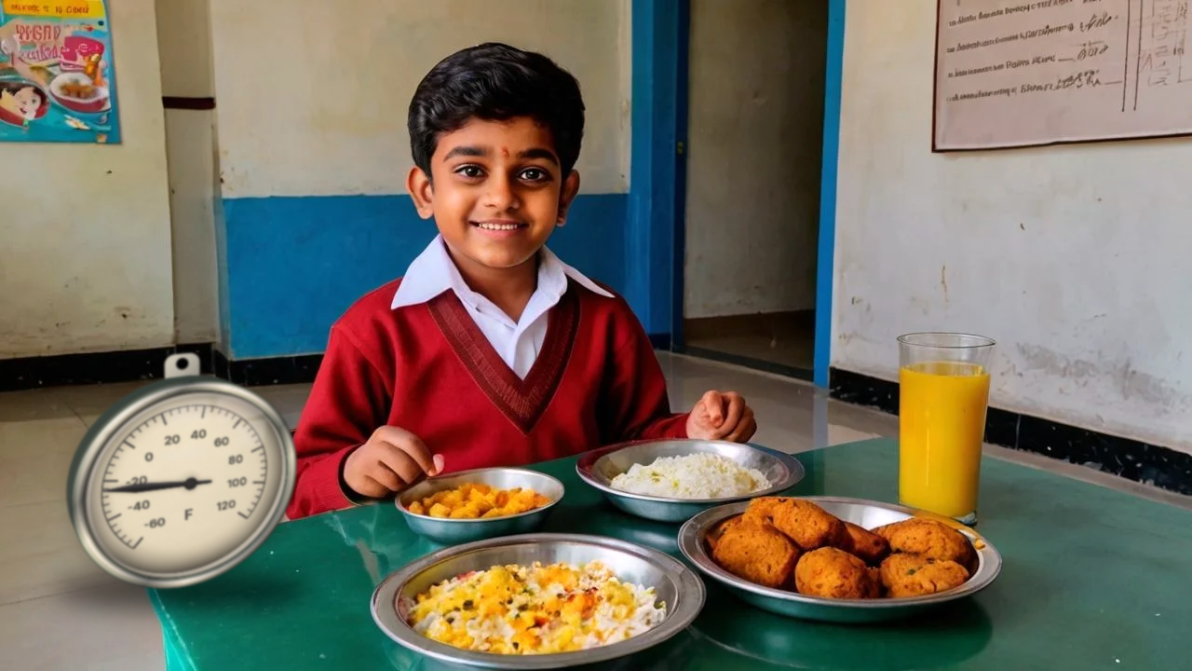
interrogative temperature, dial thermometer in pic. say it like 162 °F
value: -24 °F
